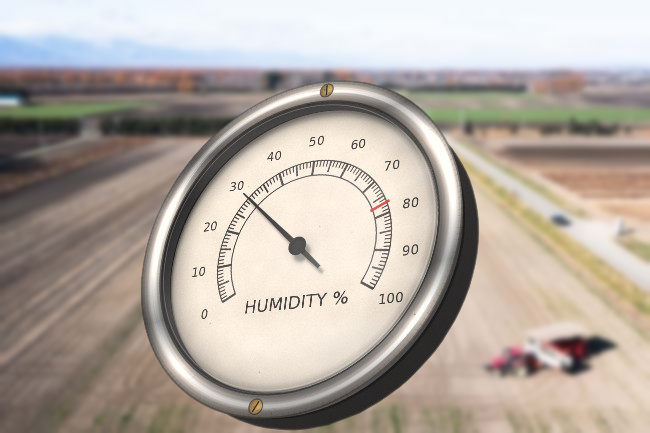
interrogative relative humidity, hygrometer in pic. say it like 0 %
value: 30 %
